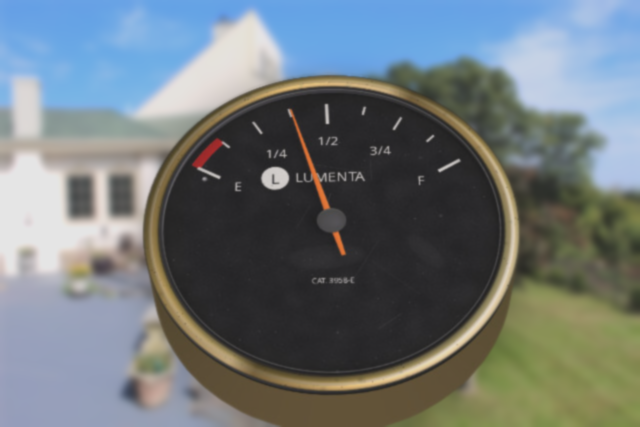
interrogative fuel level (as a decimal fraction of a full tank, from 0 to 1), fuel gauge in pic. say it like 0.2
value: 0.375
